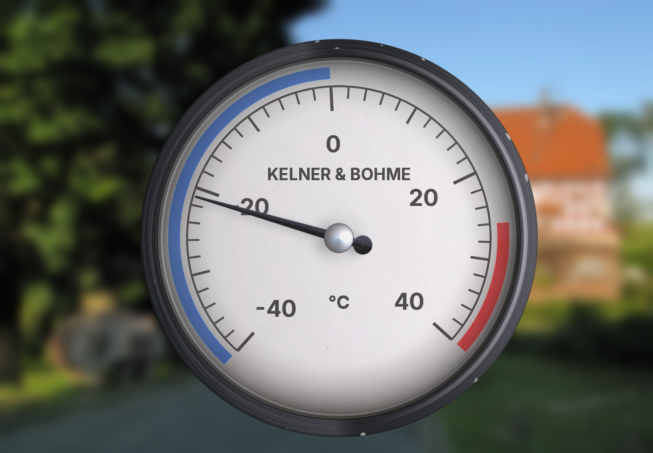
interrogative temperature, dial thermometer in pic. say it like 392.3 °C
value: -21 °C
